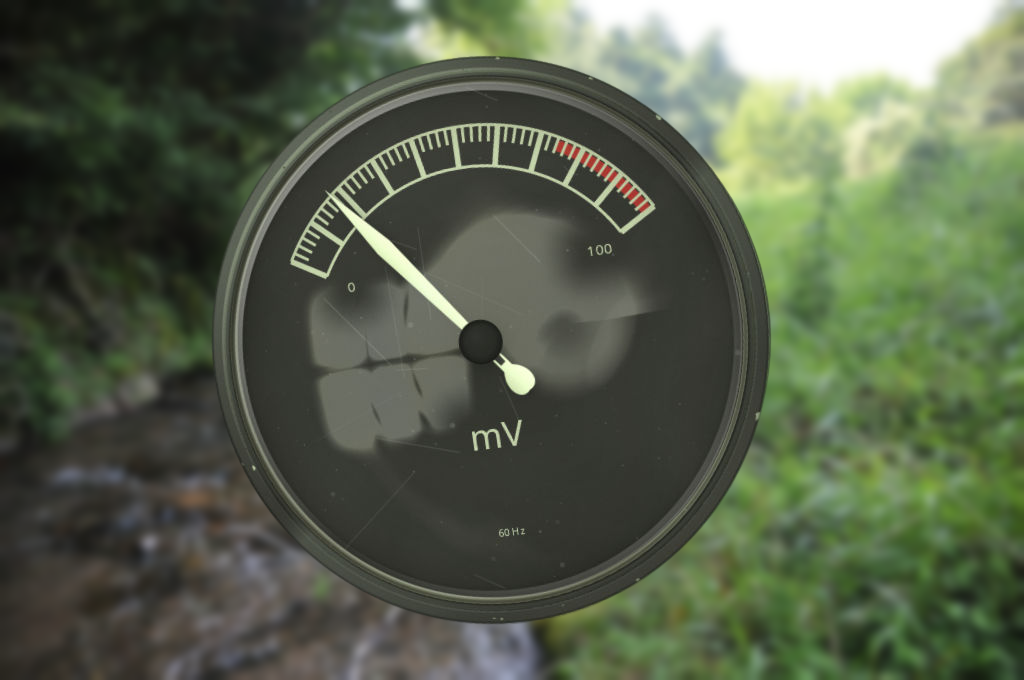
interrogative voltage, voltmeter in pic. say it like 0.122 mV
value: 18 mV
